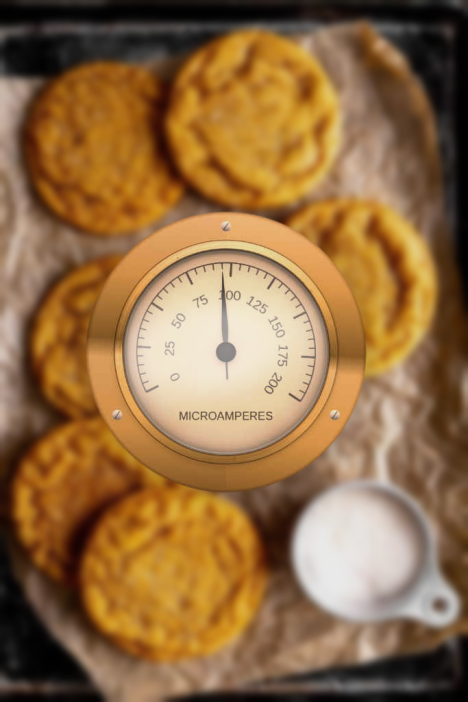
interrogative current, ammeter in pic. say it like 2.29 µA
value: 95 µA
